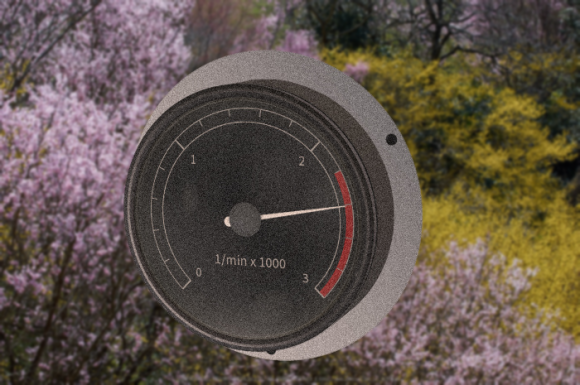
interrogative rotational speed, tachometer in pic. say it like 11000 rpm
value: 2400 rpm
